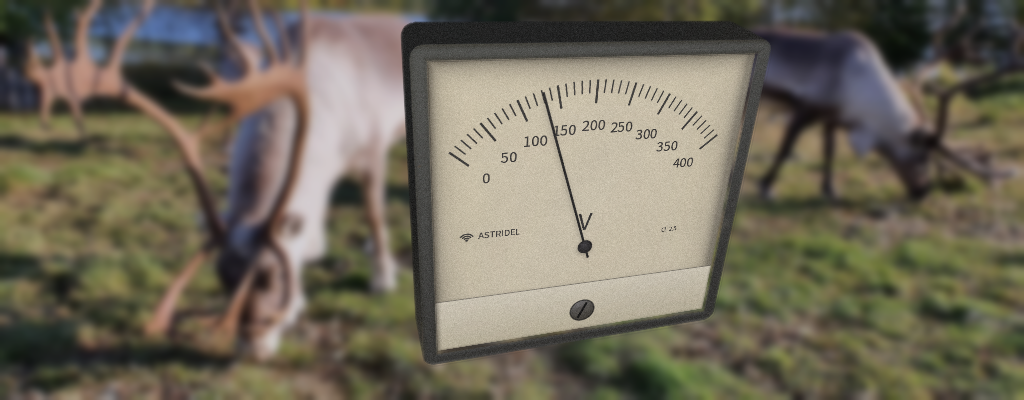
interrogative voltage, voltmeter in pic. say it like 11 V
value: 130 V
